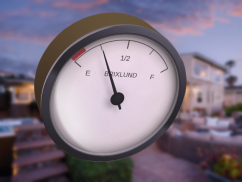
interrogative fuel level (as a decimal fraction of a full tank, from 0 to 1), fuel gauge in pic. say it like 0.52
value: 0.25
